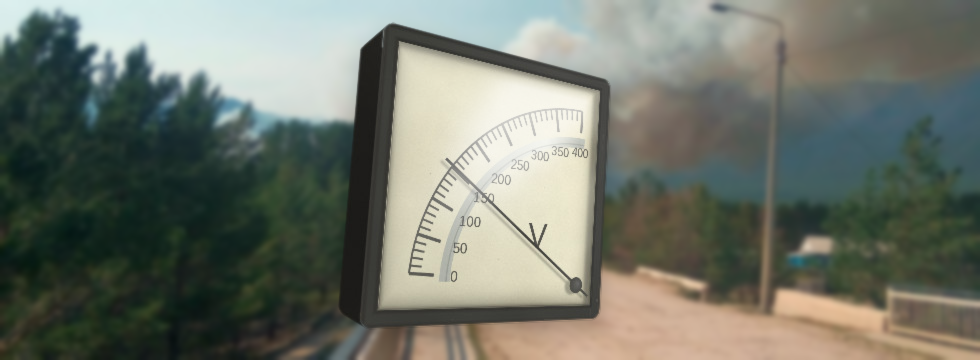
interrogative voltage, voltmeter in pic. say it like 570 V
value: 150 V
